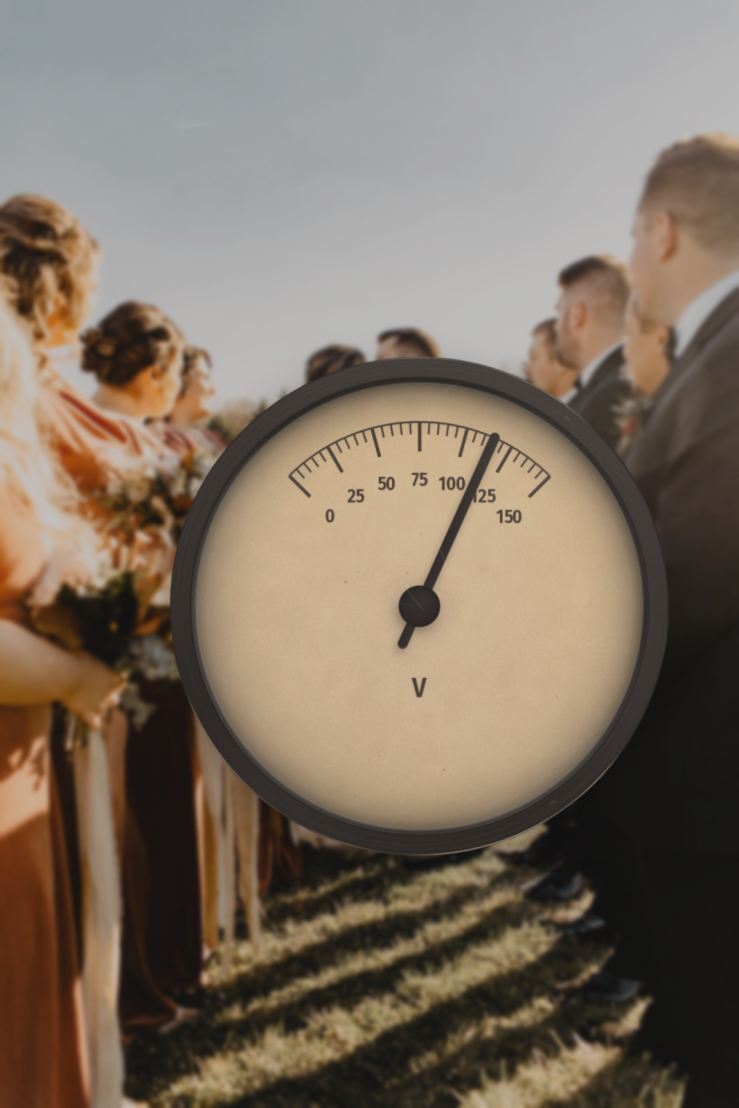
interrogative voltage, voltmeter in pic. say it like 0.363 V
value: 115 V
